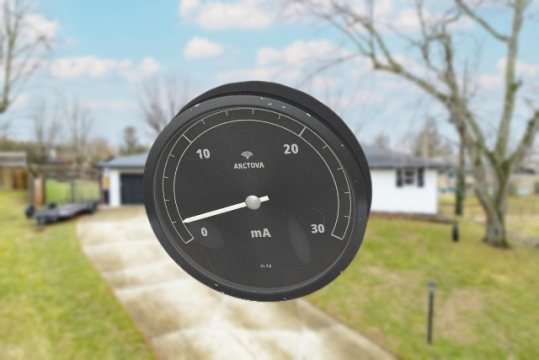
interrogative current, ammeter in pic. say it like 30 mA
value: 2 mA
